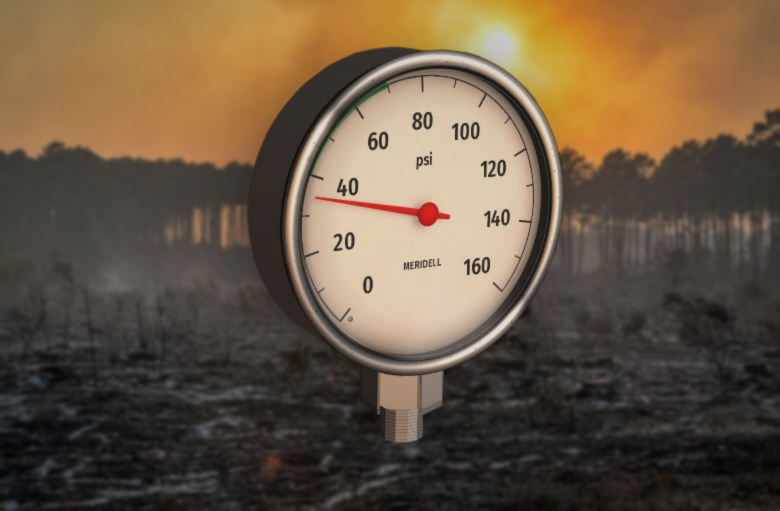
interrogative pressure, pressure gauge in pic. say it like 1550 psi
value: 35 psi
